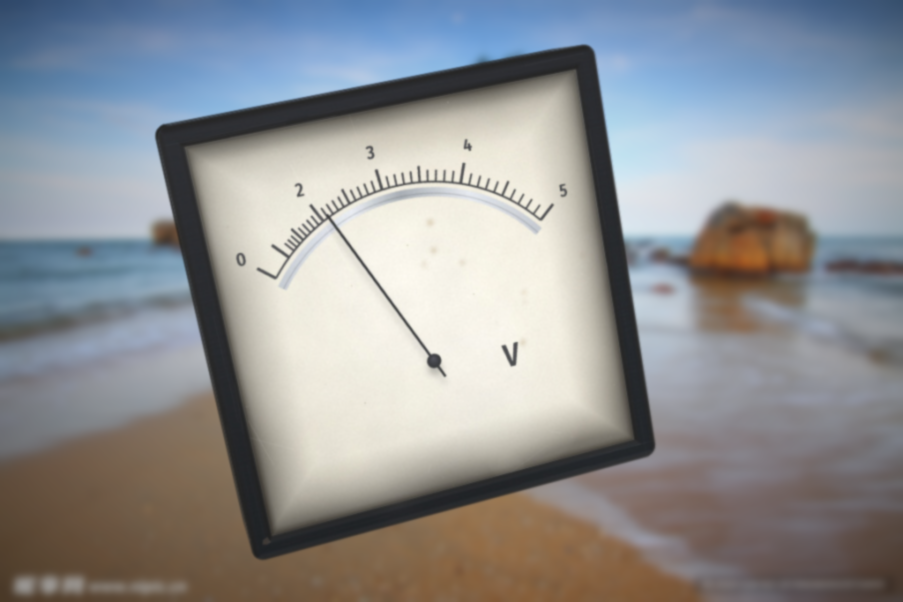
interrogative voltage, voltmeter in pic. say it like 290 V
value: 2.1 V
